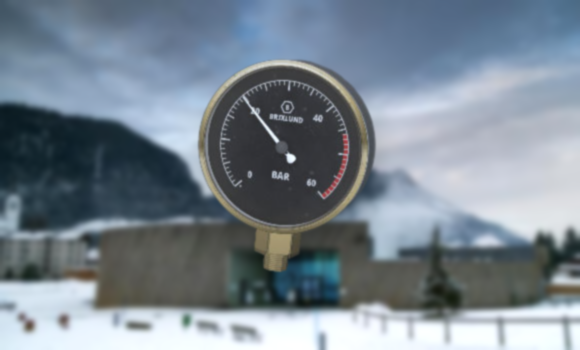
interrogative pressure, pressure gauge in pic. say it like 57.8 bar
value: 20 bar
